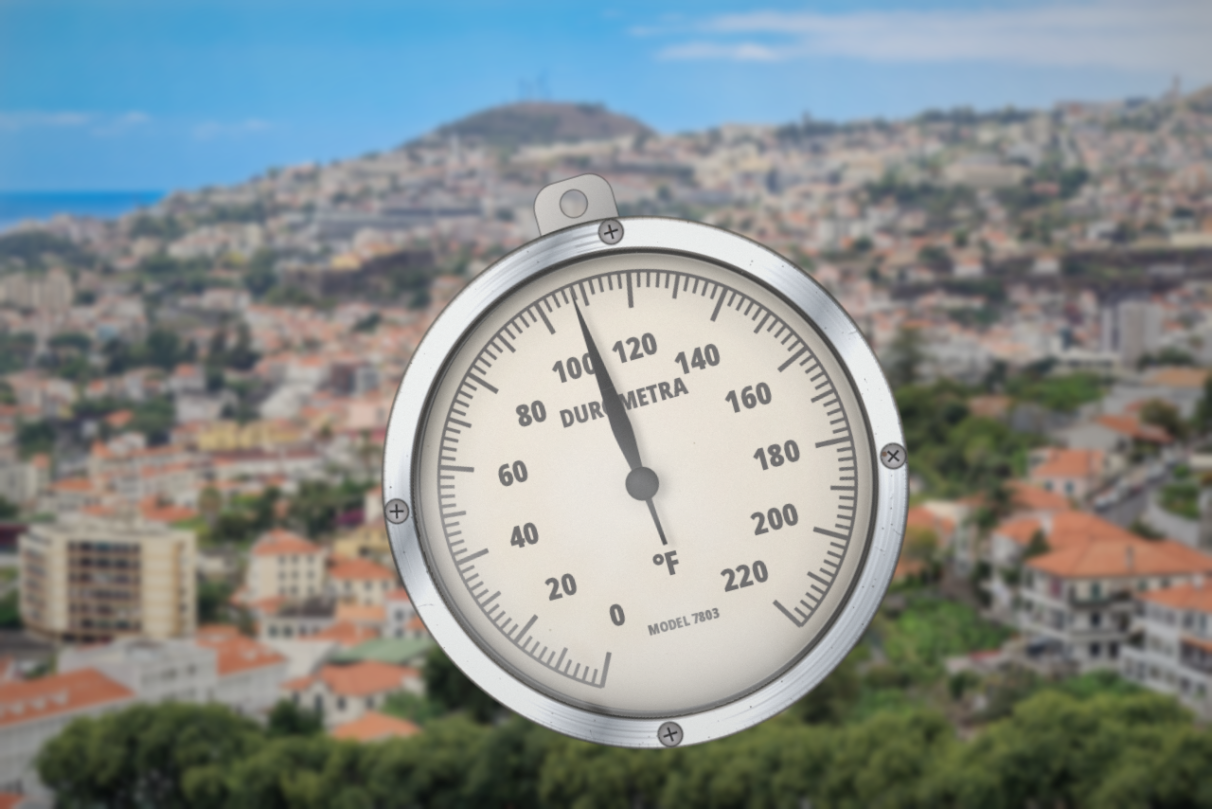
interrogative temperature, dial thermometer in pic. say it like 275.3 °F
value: 108 °F
